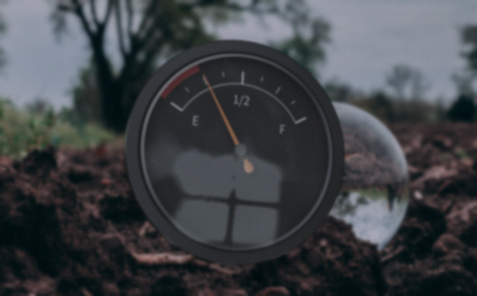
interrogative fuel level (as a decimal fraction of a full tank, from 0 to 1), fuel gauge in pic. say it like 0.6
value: 0.25
